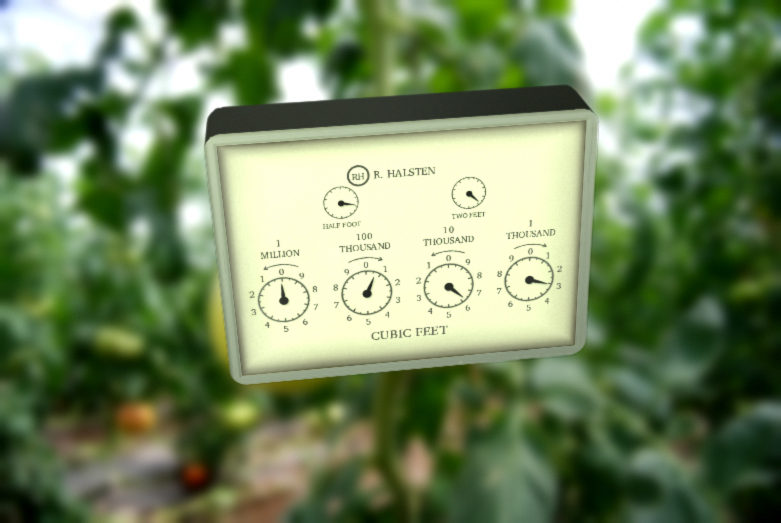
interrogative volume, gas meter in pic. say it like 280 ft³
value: 6300 ft³
